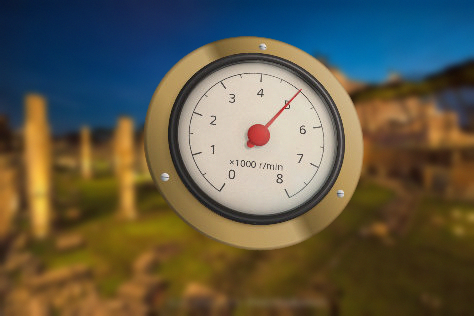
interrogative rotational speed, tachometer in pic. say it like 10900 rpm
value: 5000 rpm
